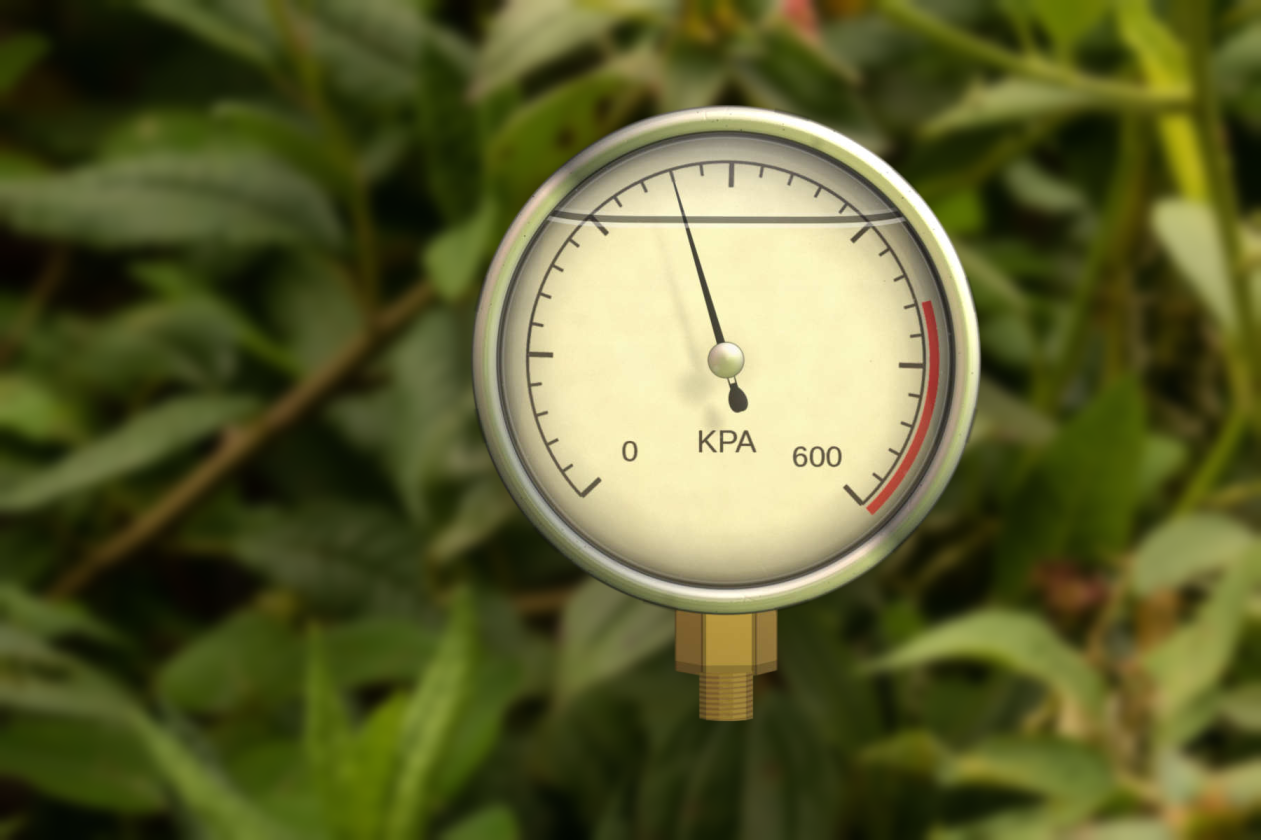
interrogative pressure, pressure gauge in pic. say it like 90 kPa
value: 260 kPa
